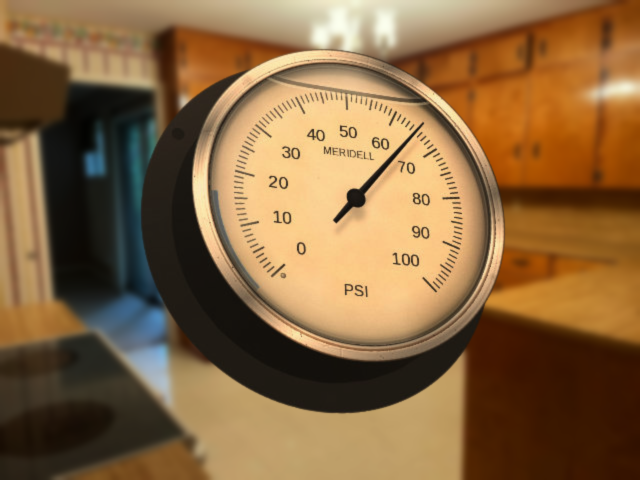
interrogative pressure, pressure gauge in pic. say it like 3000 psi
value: 65 psi
